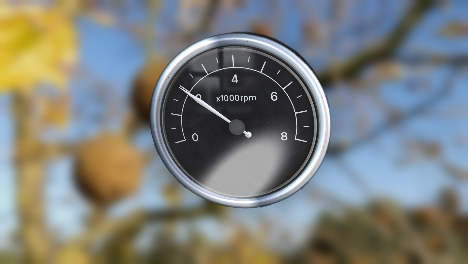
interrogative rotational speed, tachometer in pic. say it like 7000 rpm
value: 2000 rpm
